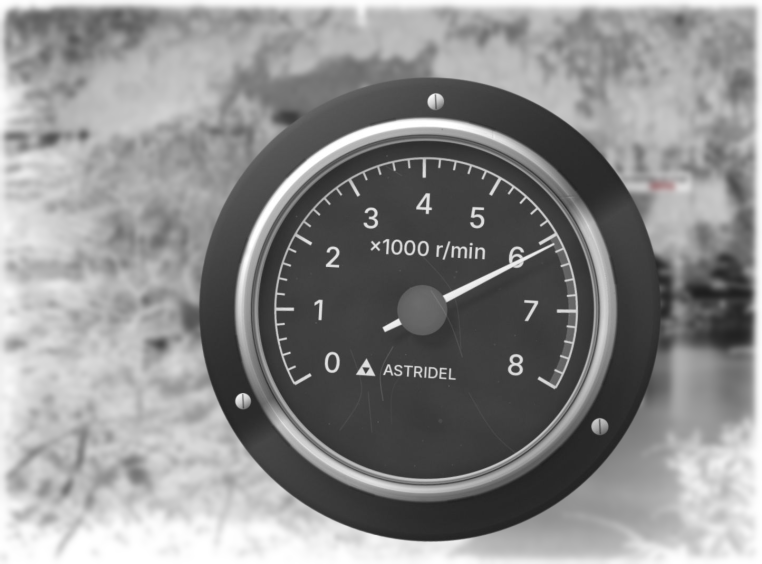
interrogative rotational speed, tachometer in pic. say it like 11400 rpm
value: 6100 rpm
